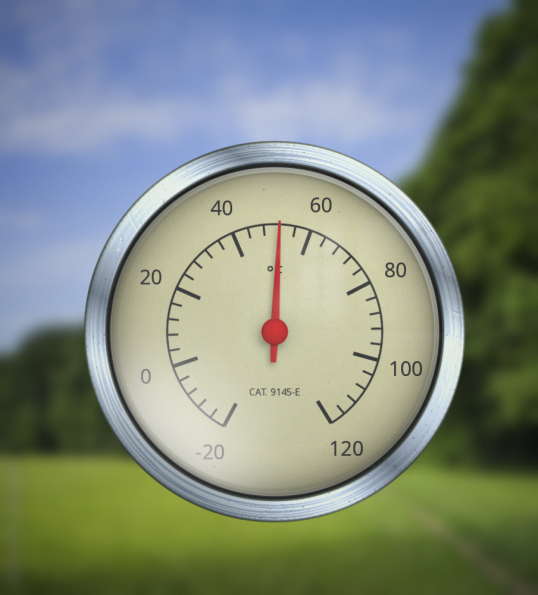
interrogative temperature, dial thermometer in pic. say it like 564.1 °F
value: 52 °F
